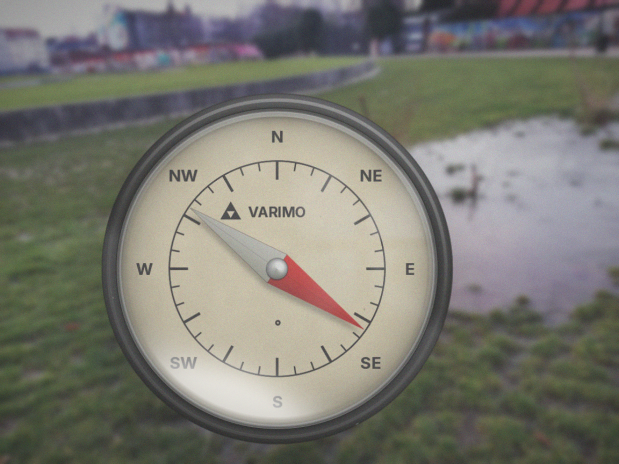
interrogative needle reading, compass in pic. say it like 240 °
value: 125 °
